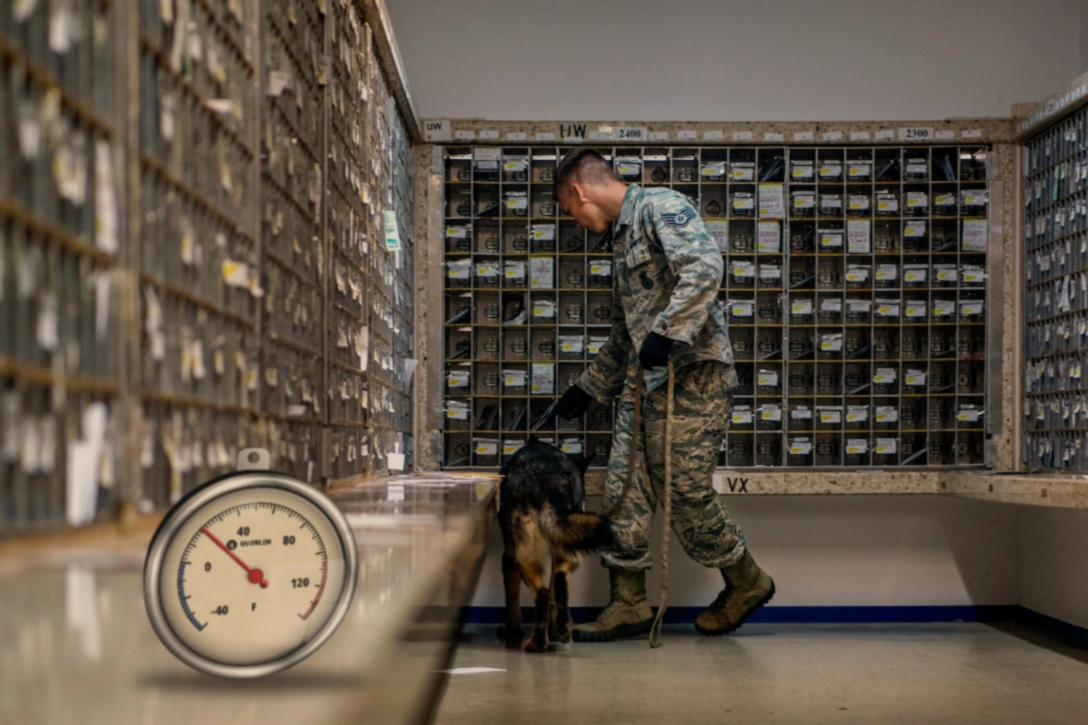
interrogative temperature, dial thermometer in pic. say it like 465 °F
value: 20 °F
